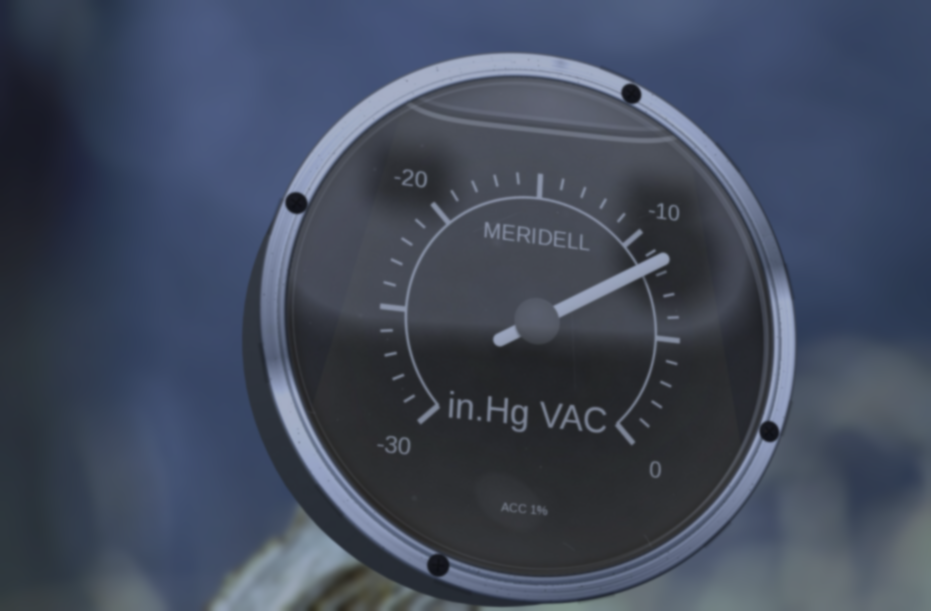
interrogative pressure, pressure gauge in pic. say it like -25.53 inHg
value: -8.5 inHg
